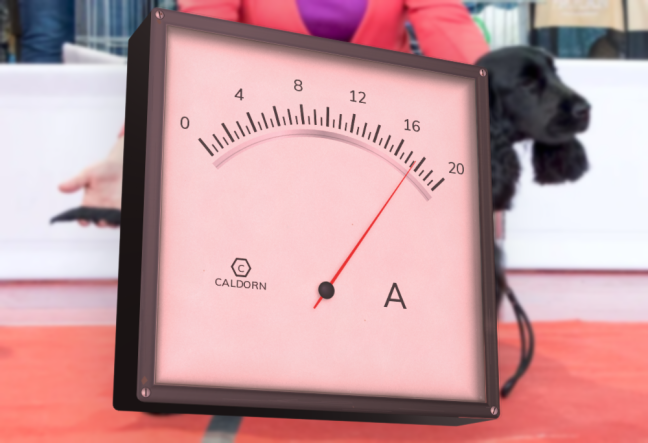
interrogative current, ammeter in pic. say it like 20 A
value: 17.5 A
